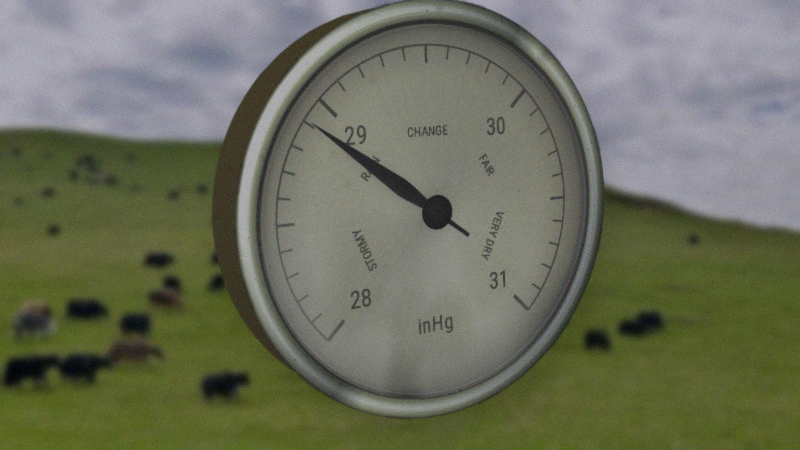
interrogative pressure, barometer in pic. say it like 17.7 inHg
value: 28.9 inHg
